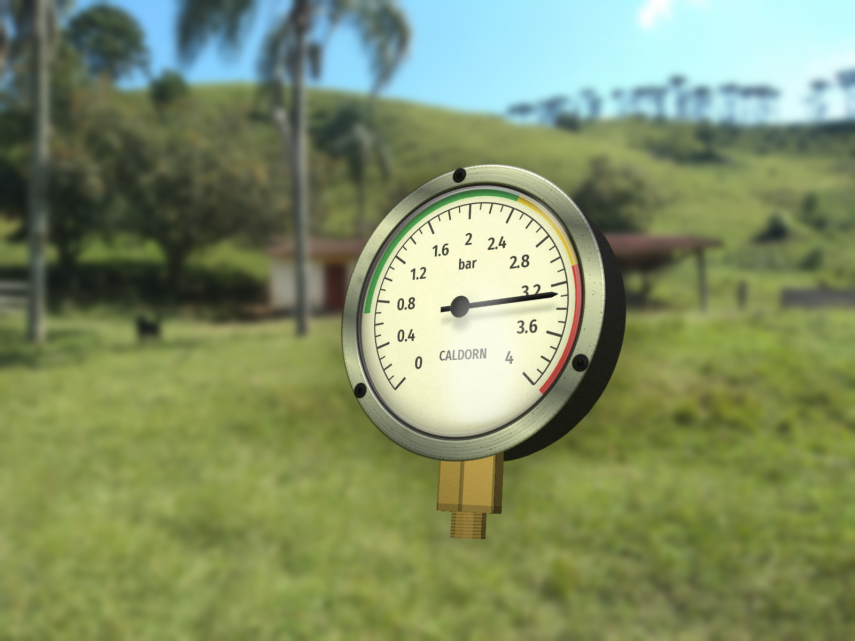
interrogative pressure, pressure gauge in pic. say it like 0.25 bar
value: 3.3 bar
